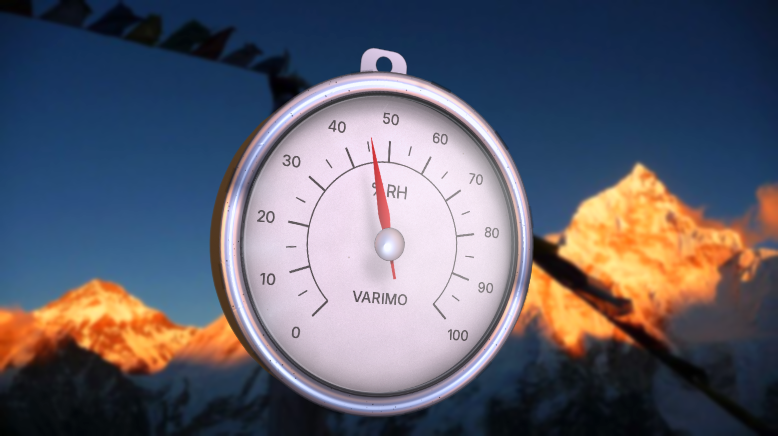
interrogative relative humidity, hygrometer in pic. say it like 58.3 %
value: 45 %
